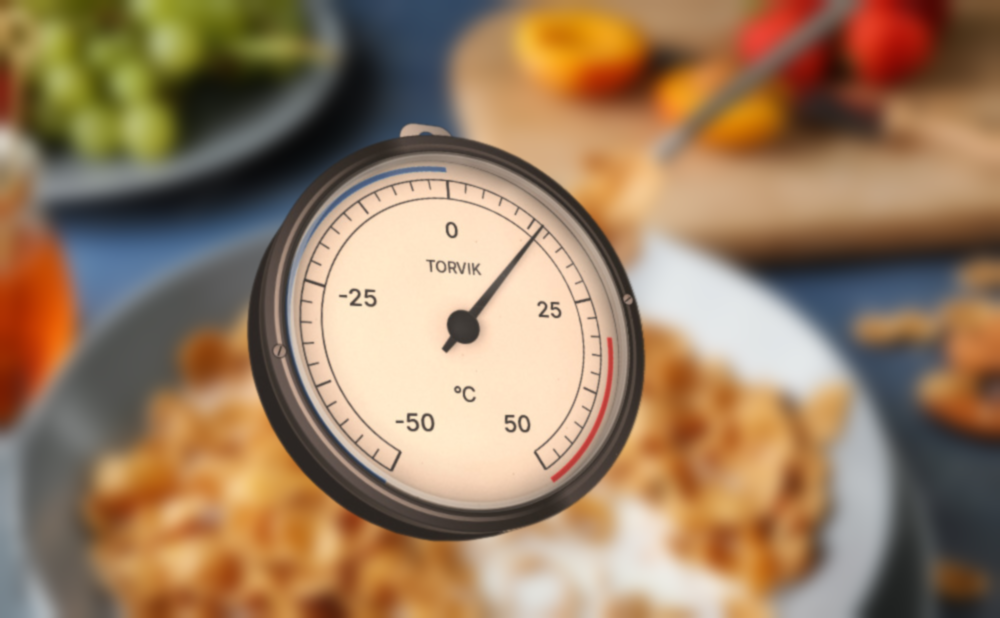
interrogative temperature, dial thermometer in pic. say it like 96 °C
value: 13.75 °C
